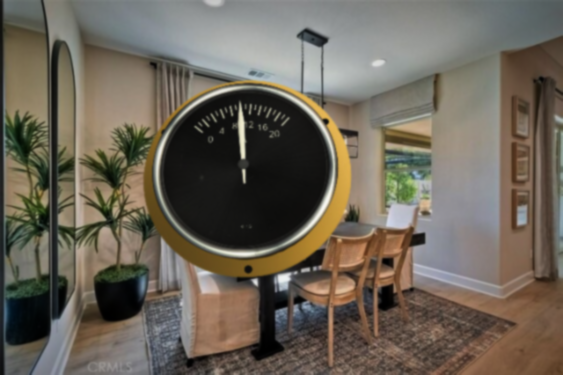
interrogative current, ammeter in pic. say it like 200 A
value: 10 A
